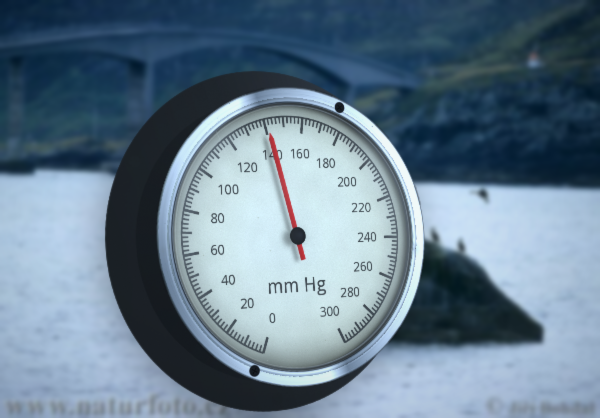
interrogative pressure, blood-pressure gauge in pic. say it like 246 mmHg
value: 140 mmHg
